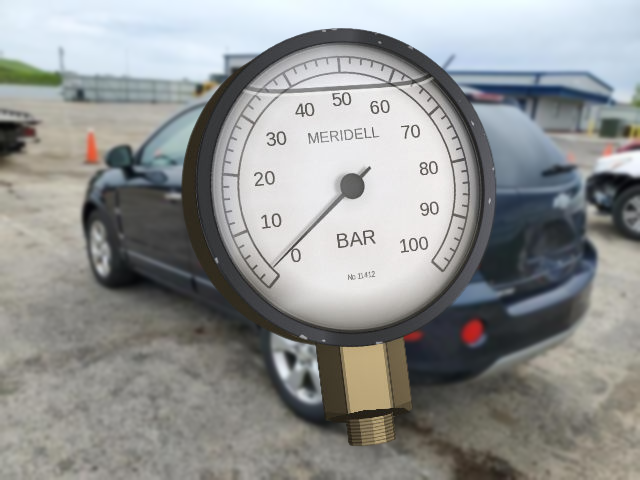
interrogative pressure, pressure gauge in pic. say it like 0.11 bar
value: 2 bar
